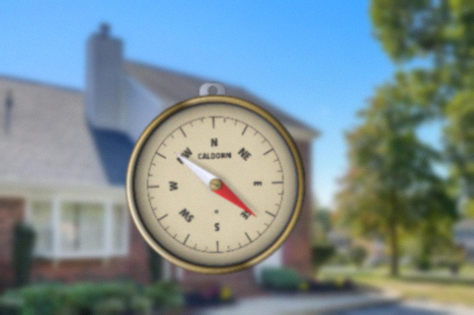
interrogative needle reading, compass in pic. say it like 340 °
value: 130 °
